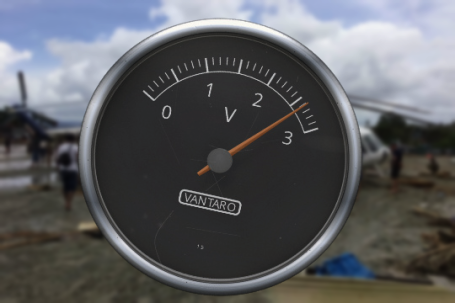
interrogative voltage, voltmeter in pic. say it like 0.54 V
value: 2.6 V
